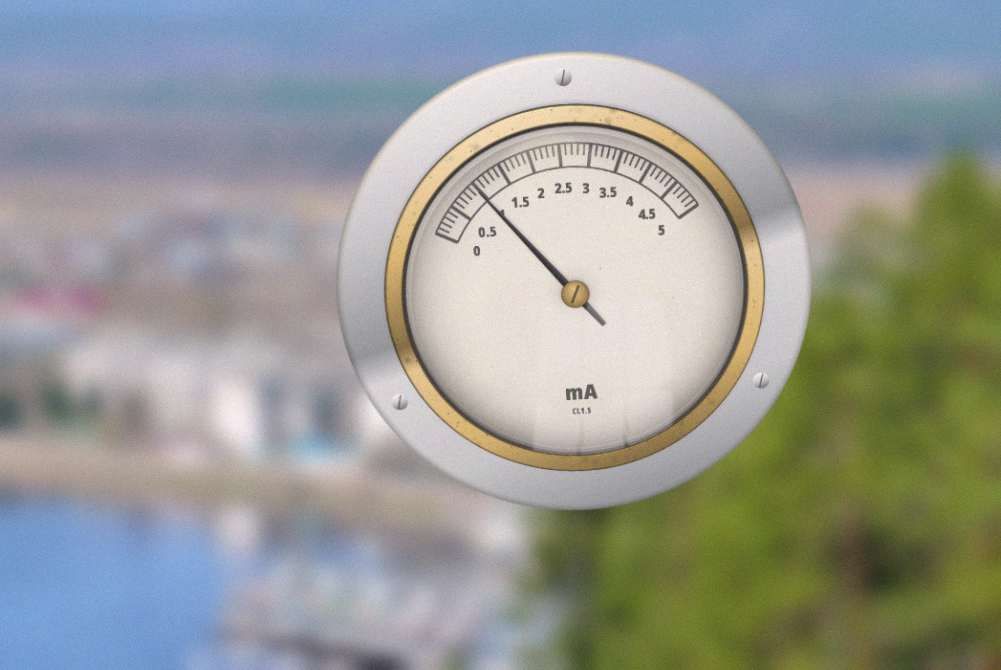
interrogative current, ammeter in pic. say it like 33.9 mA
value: 1 mA
